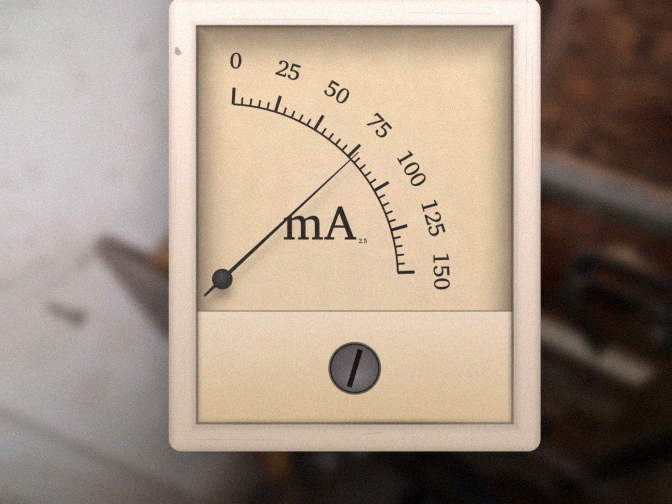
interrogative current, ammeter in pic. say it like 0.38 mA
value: 77.5 mA
